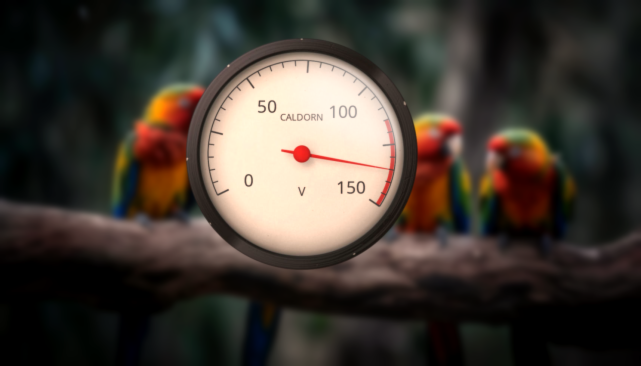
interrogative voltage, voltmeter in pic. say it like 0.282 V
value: 135 V
